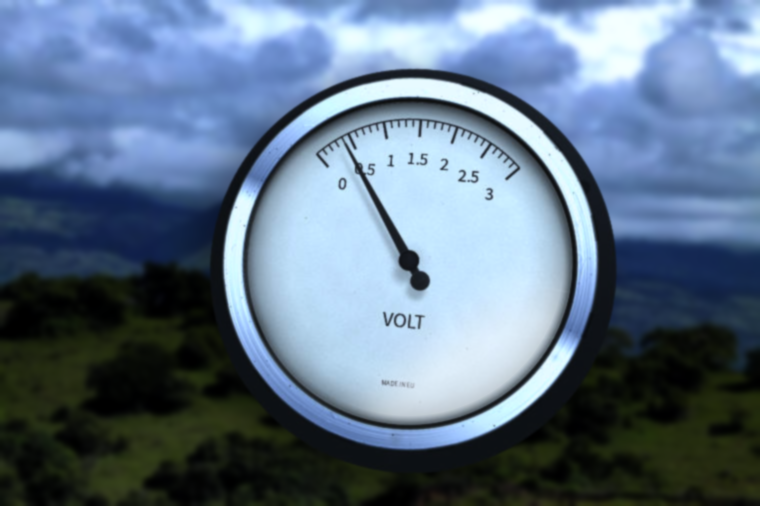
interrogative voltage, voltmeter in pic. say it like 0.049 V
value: 0.4 V
